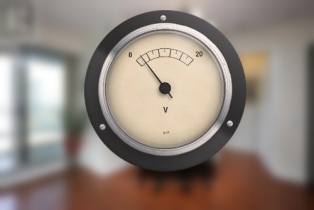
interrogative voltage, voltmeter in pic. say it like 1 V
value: 2 V
